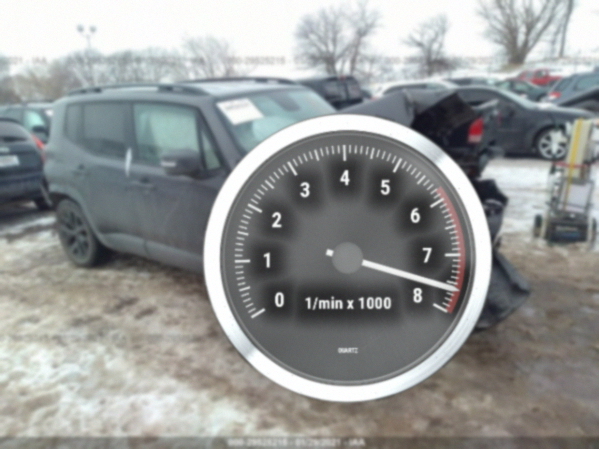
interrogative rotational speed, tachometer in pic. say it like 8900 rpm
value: 7600 rpm
